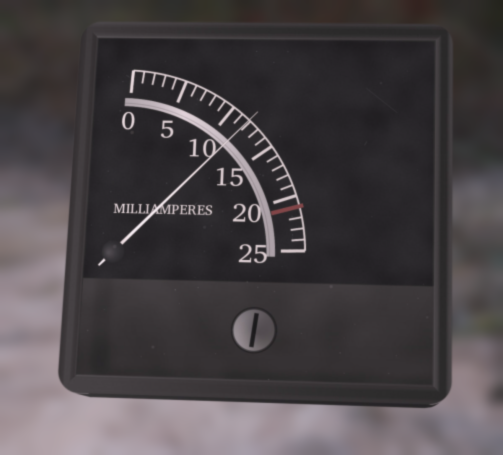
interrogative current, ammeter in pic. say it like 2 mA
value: 12 mA
